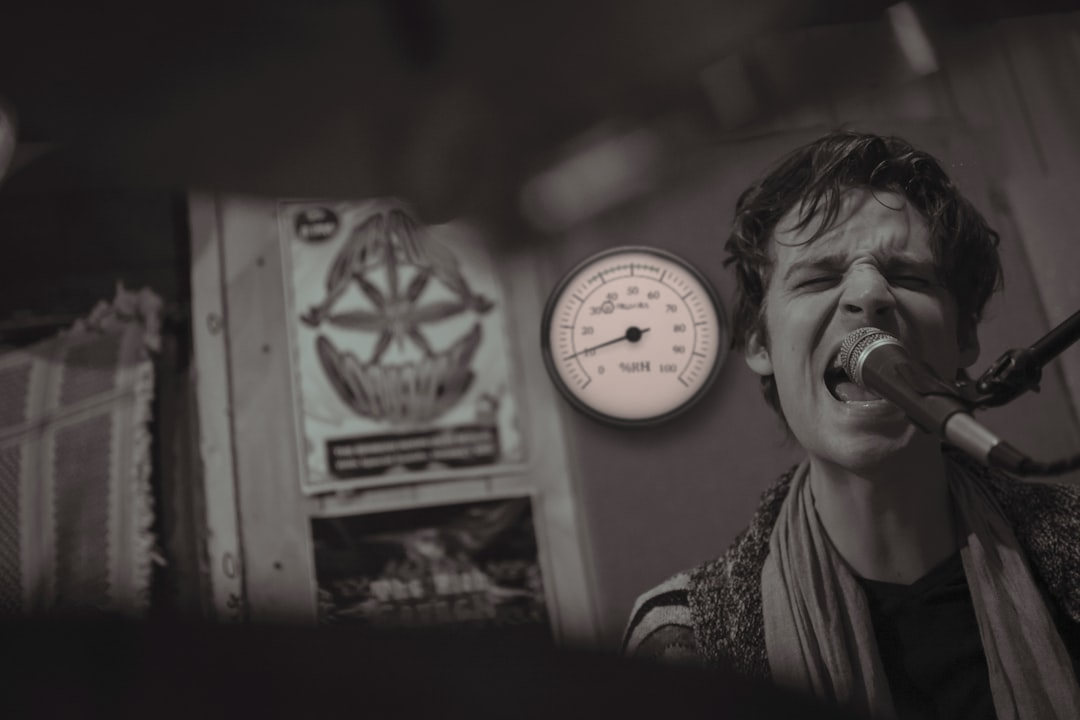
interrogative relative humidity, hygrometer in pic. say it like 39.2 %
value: 10 %
